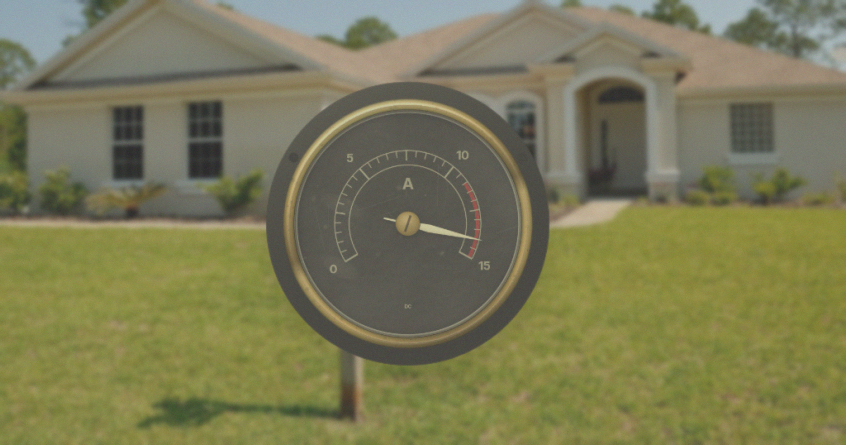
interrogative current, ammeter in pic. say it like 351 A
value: 14 A
